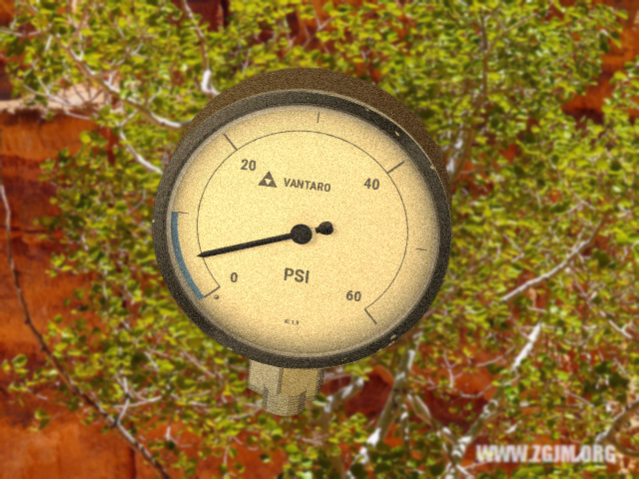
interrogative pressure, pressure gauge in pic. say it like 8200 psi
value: 5 psi
